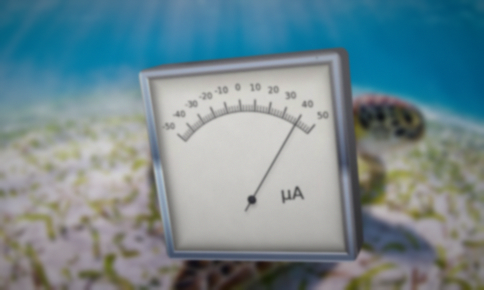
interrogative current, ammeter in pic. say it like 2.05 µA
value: 40 µA
